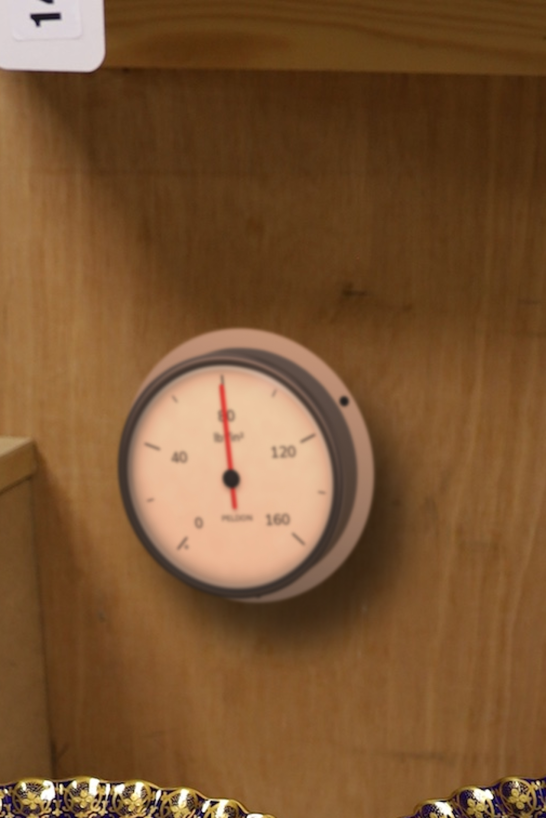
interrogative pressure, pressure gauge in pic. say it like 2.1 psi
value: 80 psi
